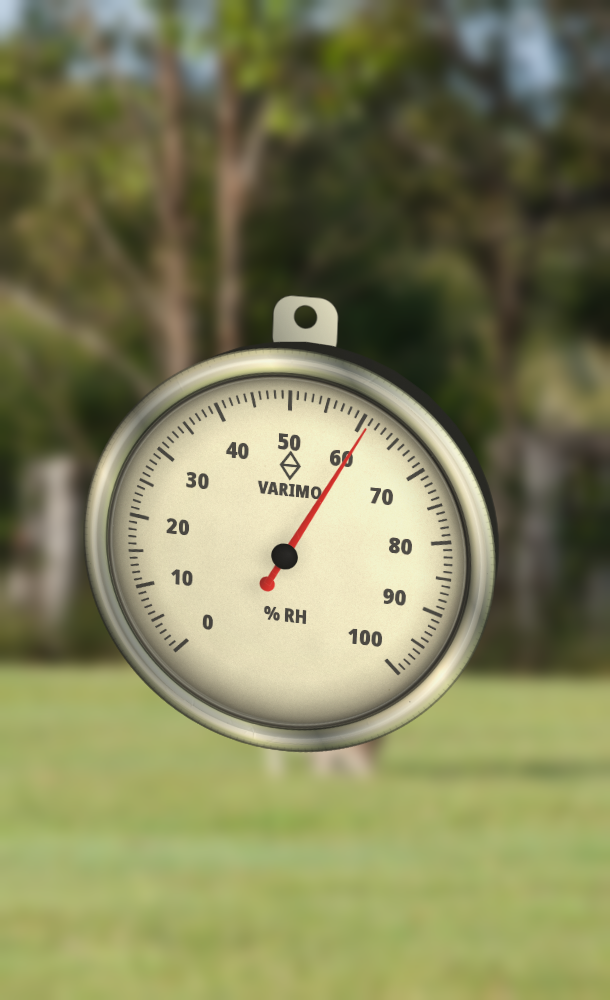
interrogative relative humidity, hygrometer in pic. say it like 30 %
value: 61 %
